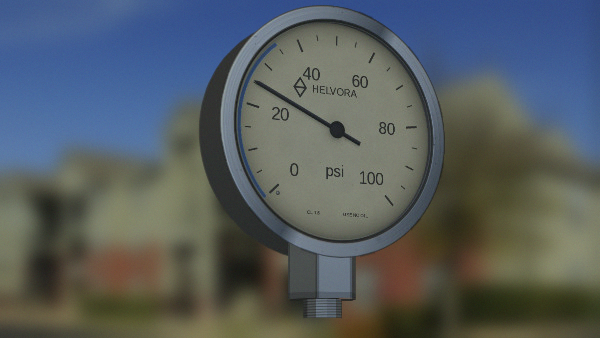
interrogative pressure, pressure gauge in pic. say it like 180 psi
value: 25 psi
